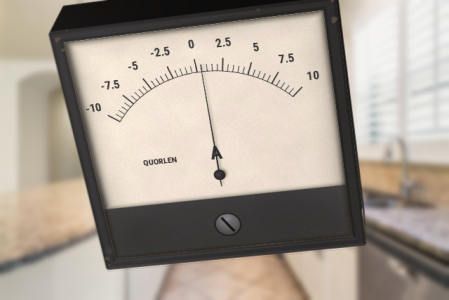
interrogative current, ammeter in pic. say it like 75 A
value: 0.5 A
